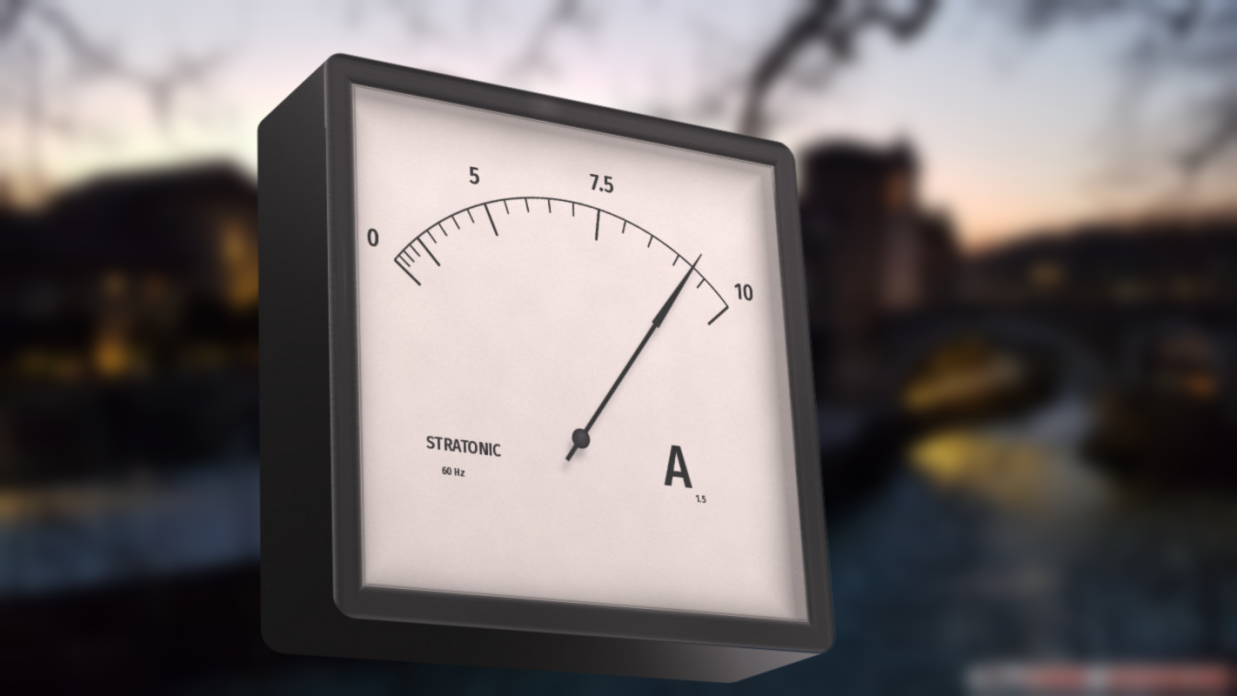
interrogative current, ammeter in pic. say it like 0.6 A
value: 9.25 A
